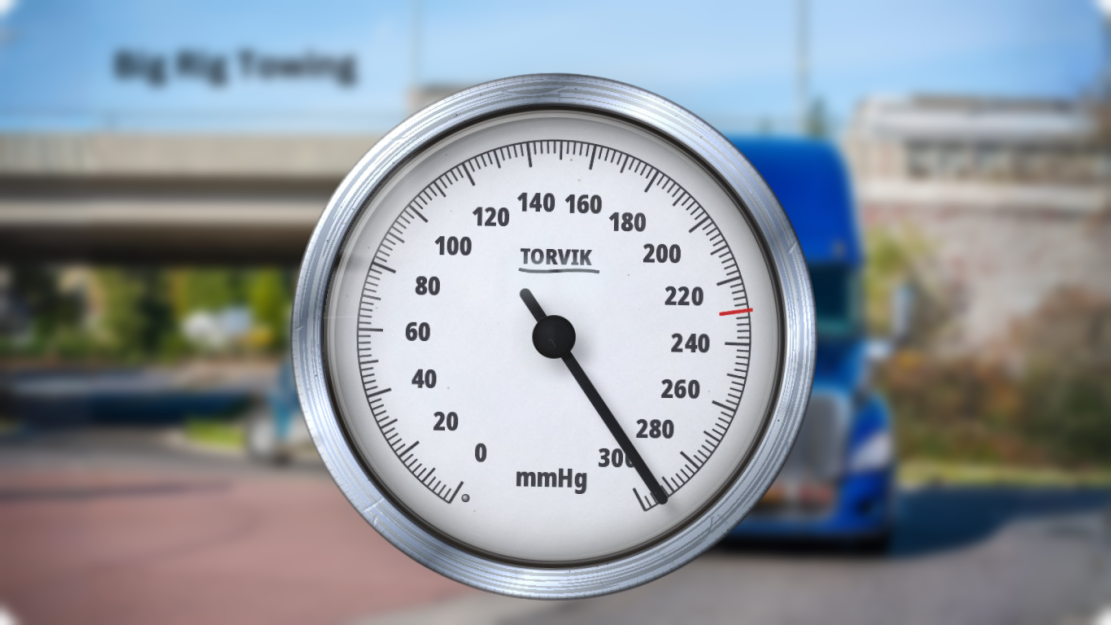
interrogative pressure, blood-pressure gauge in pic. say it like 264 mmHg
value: 294 mmHg
